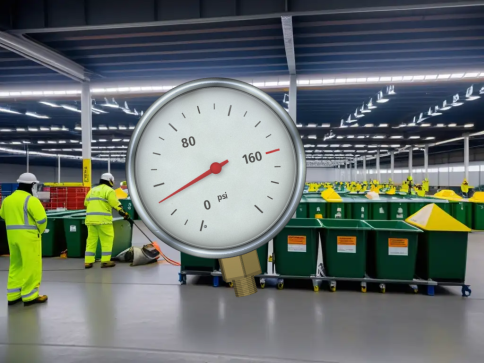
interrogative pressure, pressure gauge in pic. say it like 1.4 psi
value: 30 psi
